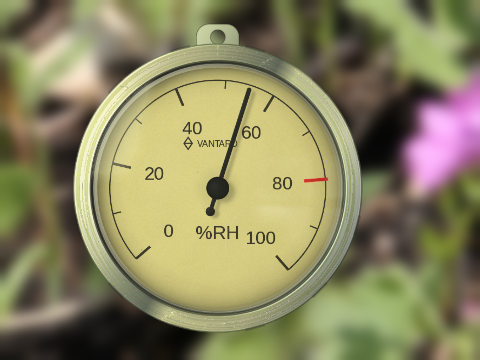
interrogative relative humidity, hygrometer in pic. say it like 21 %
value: 55 %
